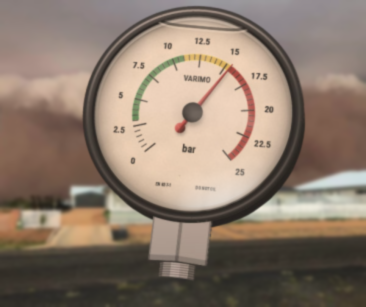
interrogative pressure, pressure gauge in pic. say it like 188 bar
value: 15.5 bar
